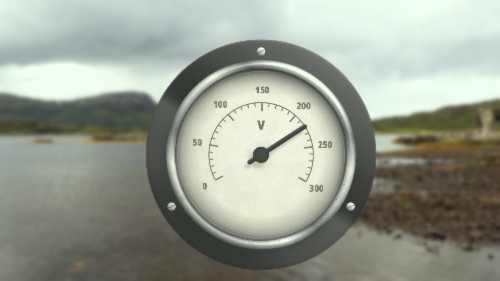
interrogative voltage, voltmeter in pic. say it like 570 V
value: 220 V
